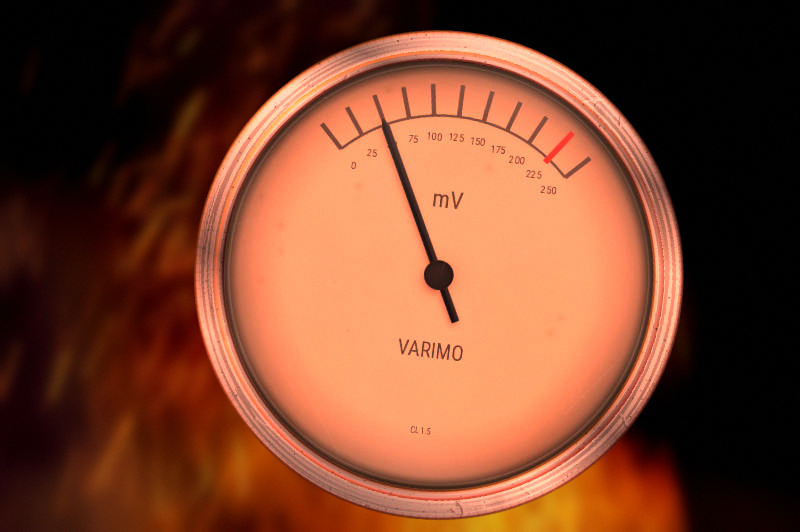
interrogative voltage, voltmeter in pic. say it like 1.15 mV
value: 50 mV
